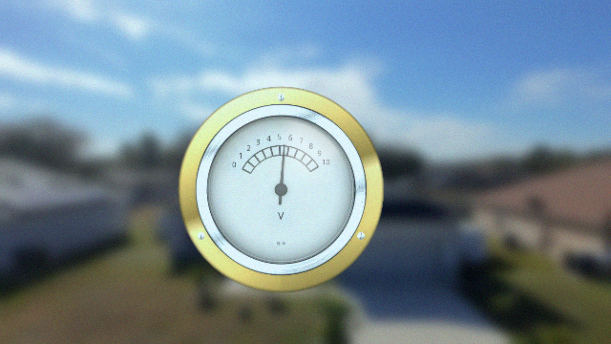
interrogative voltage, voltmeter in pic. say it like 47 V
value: 5.5 V
